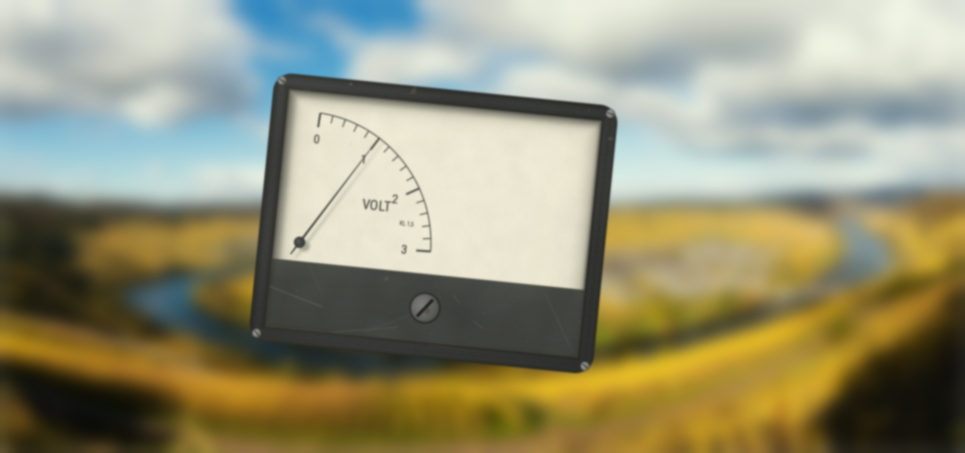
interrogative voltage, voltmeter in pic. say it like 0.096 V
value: 1 V
